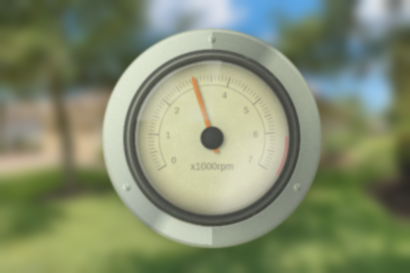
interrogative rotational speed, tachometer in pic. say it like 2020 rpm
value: 3000 rpm
